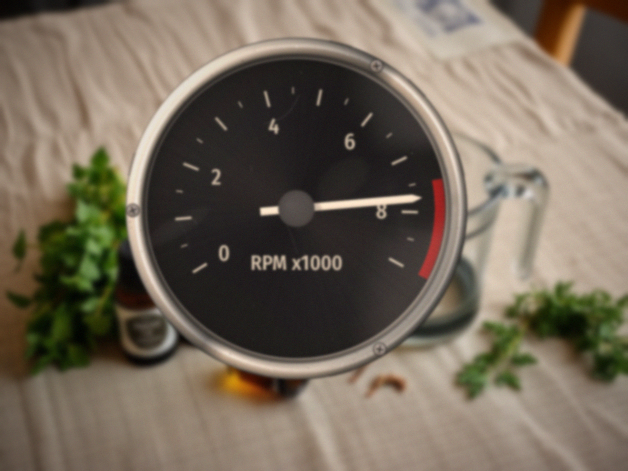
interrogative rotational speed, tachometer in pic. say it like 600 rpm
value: 7750 rpm
